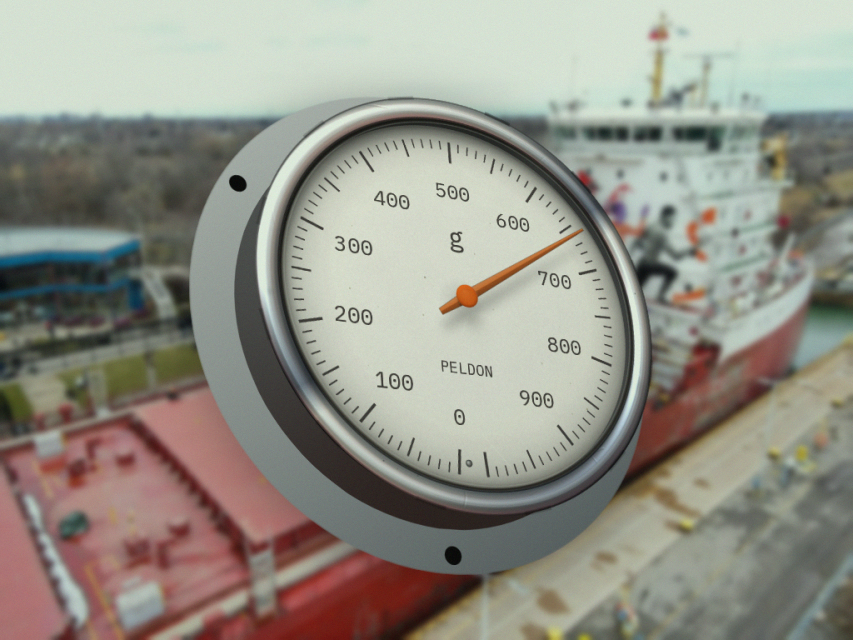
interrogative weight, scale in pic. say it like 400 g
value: 660 g
